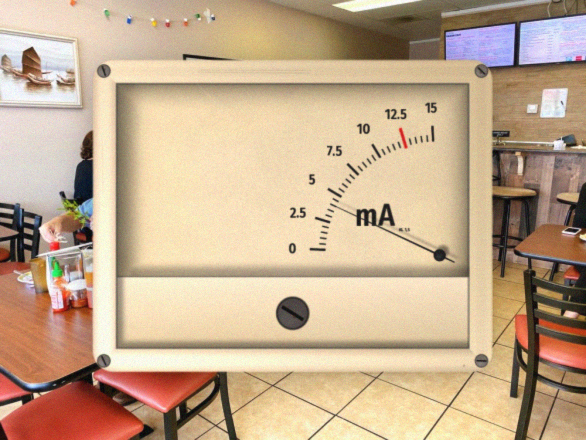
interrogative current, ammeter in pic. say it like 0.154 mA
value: 4 mA
